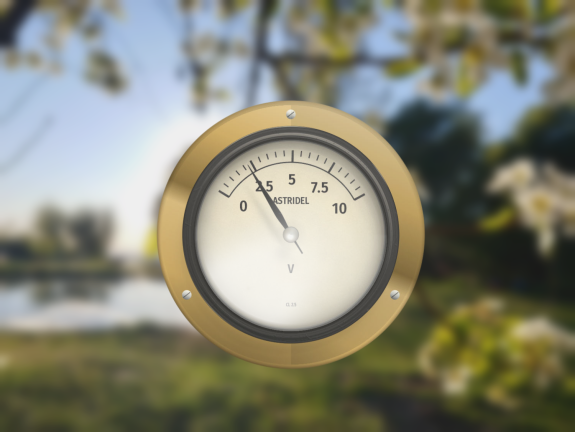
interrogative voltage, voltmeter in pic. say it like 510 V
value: 2.25 V
